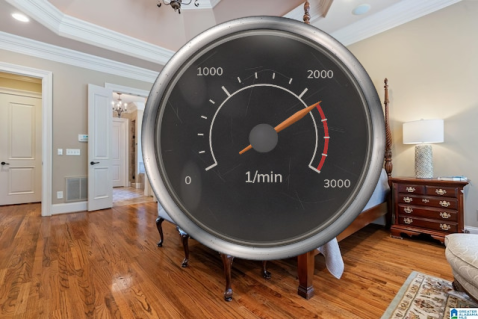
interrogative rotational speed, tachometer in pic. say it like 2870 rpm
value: 2200 rpm
